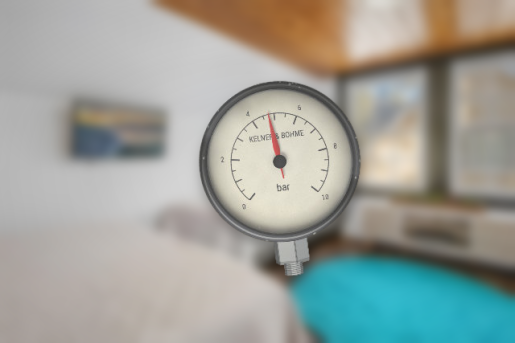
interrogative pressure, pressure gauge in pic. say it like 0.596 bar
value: 4.75 bar
